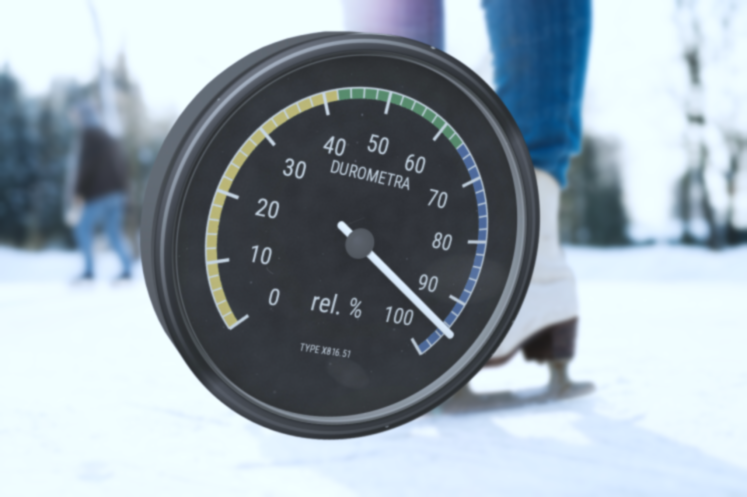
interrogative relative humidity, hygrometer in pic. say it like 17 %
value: 95 %
